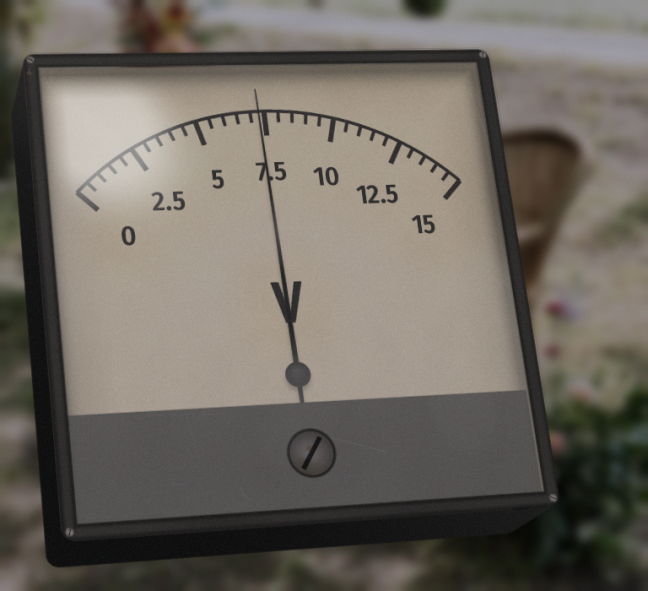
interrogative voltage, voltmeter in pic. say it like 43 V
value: 7.25 V
